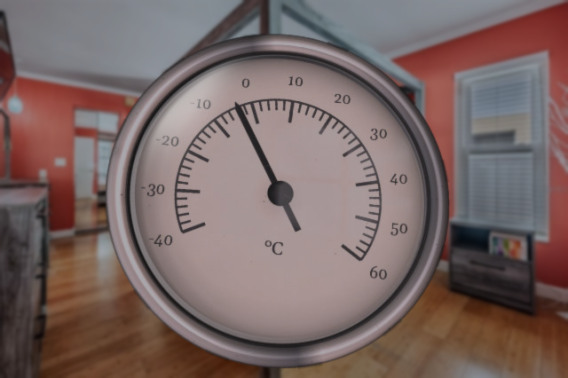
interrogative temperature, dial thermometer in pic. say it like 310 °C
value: -4 °C
